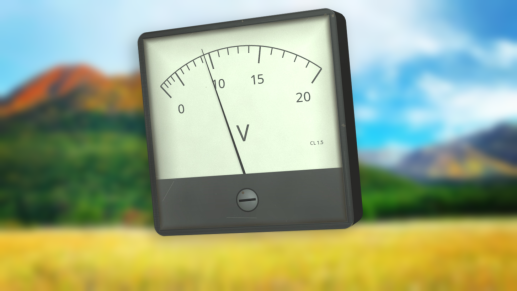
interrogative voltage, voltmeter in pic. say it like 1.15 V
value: 9.5 V
